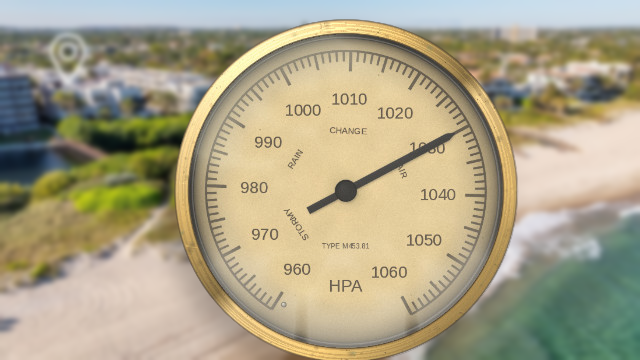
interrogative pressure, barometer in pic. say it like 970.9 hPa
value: 1030 hPa
